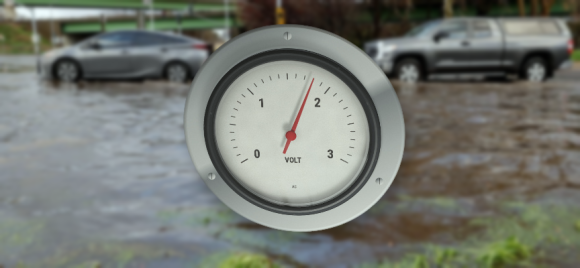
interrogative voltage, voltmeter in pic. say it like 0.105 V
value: 1.8 V
